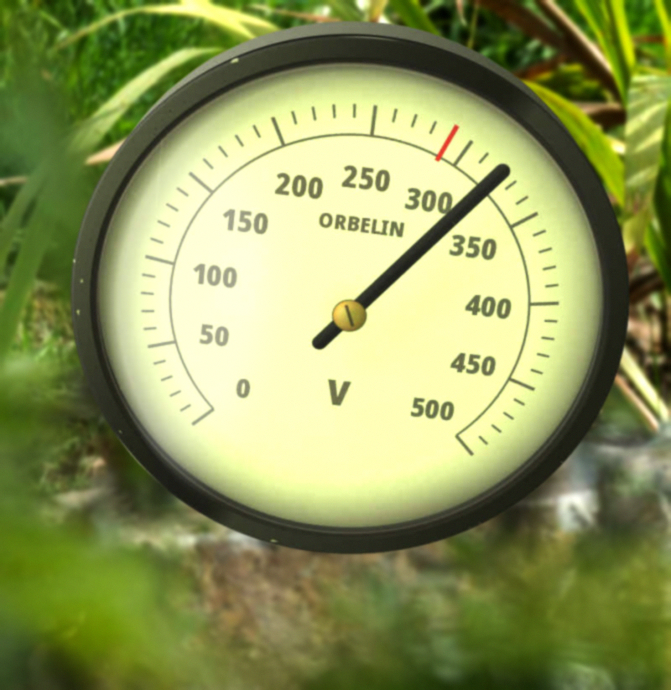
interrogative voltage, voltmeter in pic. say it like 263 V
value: 320 V
